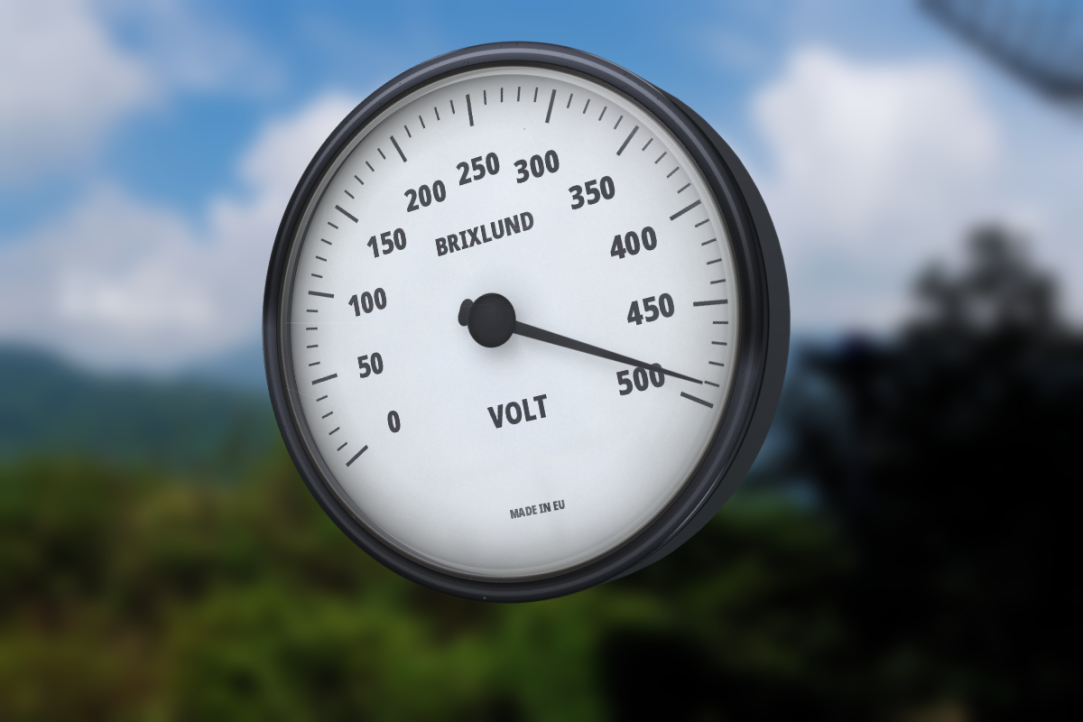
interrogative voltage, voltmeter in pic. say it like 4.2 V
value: 490 V
